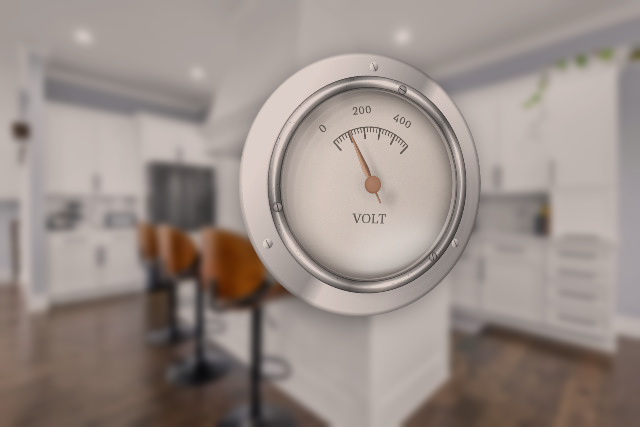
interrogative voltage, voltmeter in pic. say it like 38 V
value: 100 V
